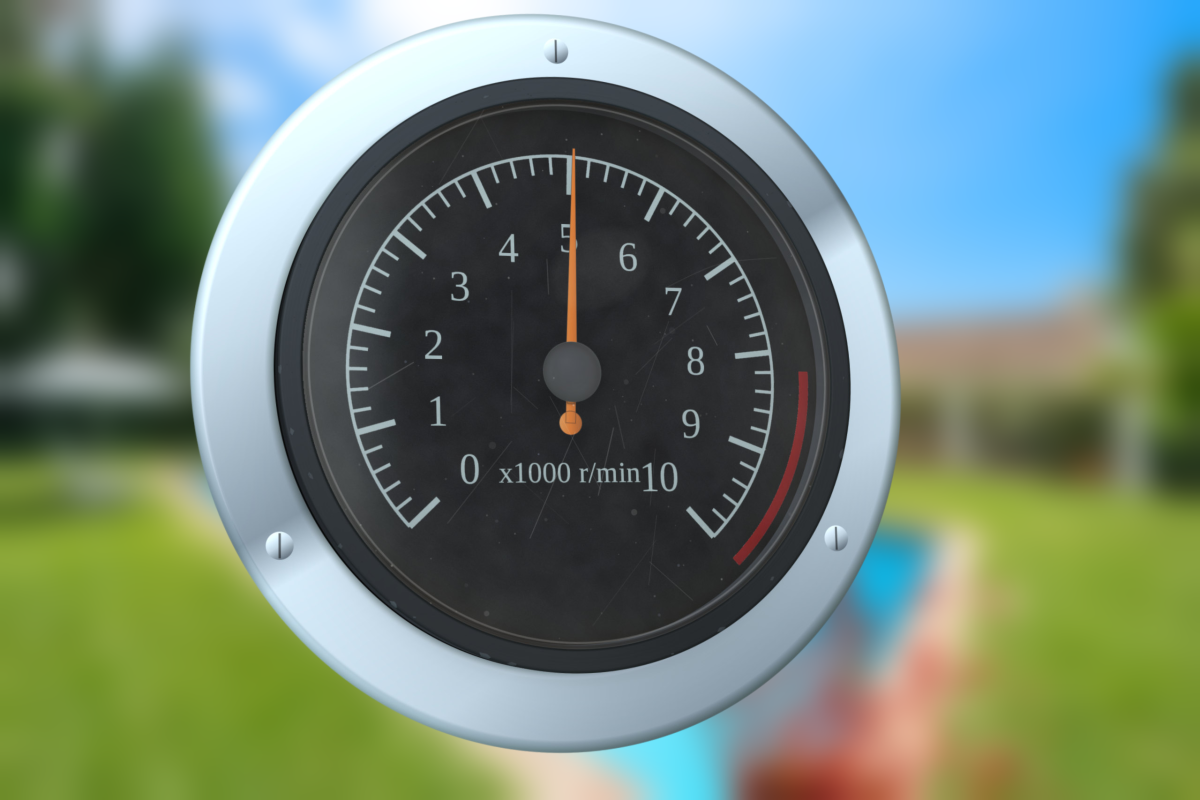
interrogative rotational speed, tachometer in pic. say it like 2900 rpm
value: 5000 rpm
